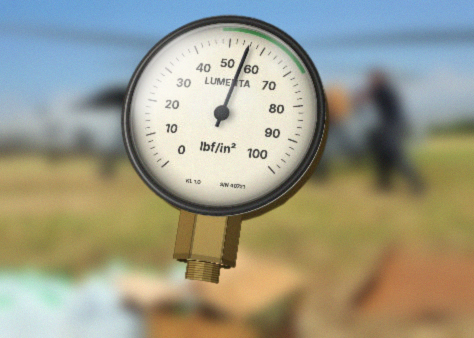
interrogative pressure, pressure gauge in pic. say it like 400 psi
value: 56 psi
